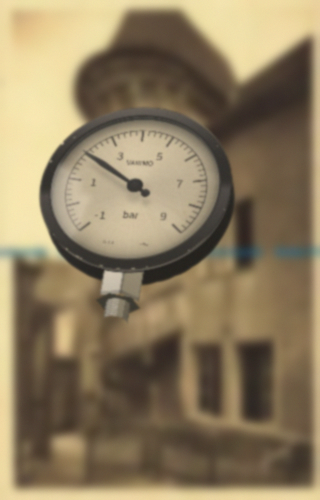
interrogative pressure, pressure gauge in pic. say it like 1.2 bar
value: 2 bar
